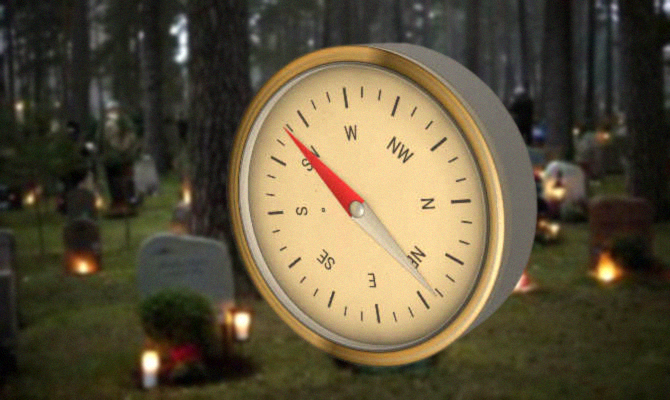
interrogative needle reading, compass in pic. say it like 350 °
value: 230 °
